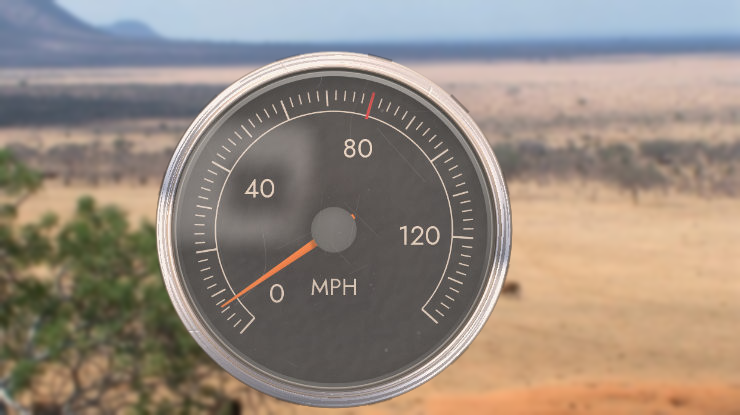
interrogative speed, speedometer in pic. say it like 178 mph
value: 7 mph
